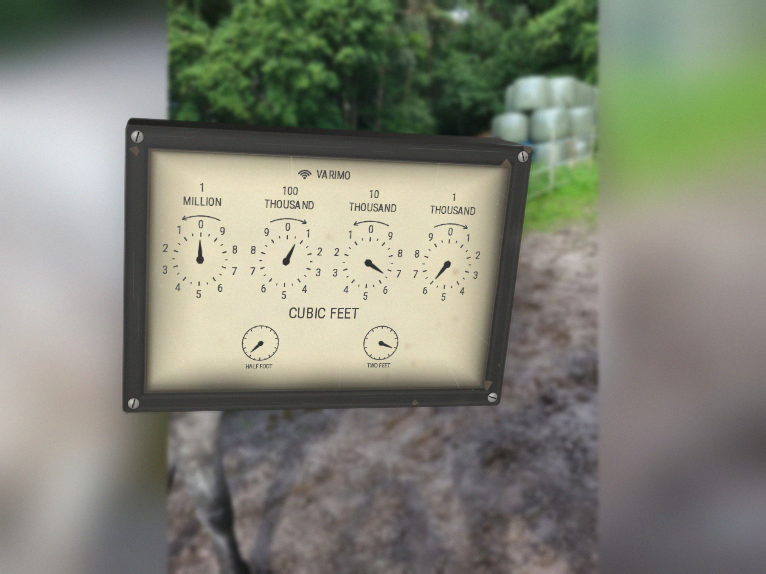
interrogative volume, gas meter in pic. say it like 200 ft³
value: 6600 ft³
